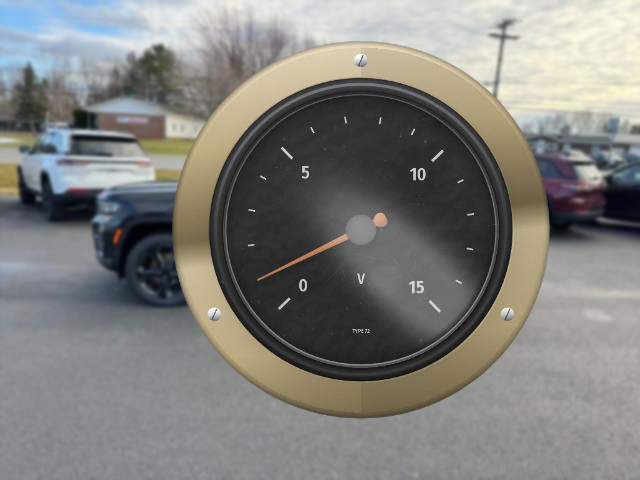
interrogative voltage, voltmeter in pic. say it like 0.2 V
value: 1 V
